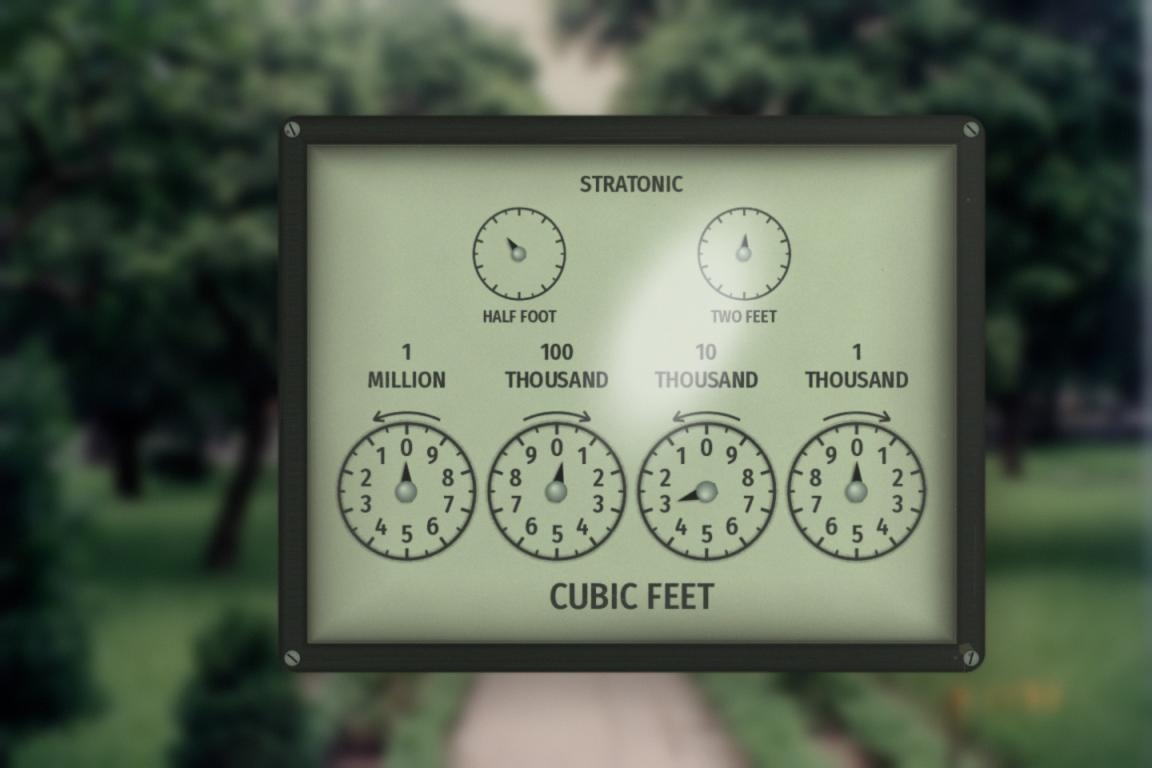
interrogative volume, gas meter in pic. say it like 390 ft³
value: 3000 ft³
